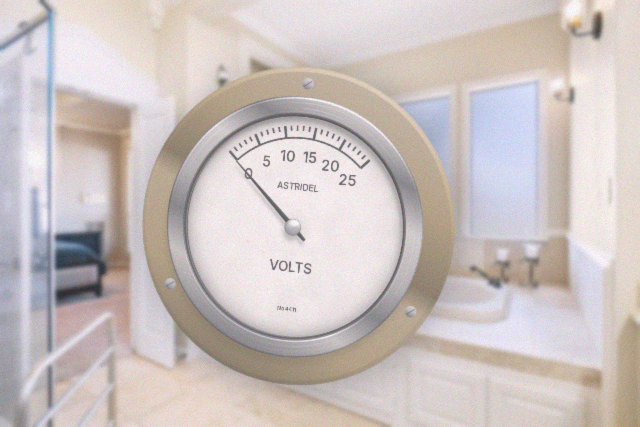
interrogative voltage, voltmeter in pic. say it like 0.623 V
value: 0 V
